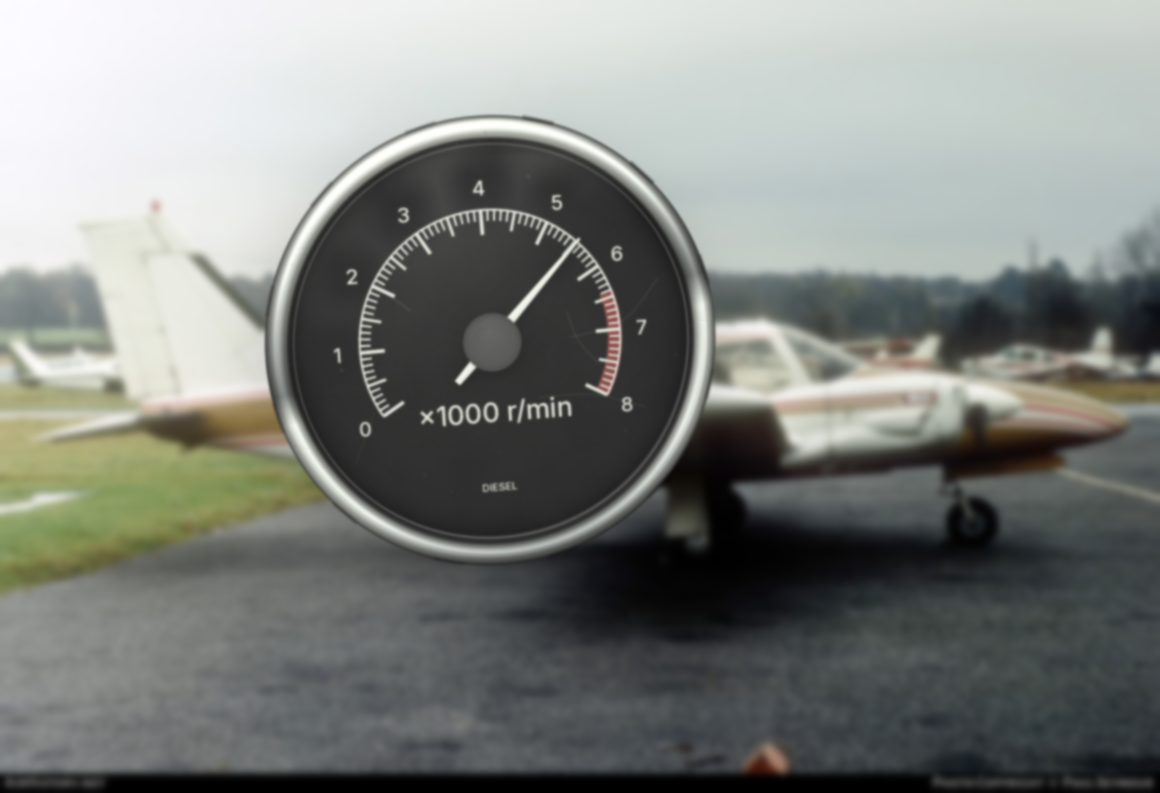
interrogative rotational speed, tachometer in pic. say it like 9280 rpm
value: 5500 rpm
